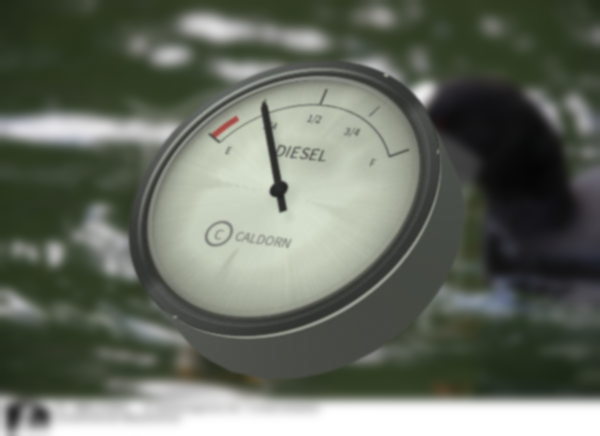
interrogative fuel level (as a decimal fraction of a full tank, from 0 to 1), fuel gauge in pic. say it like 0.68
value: 0.25
